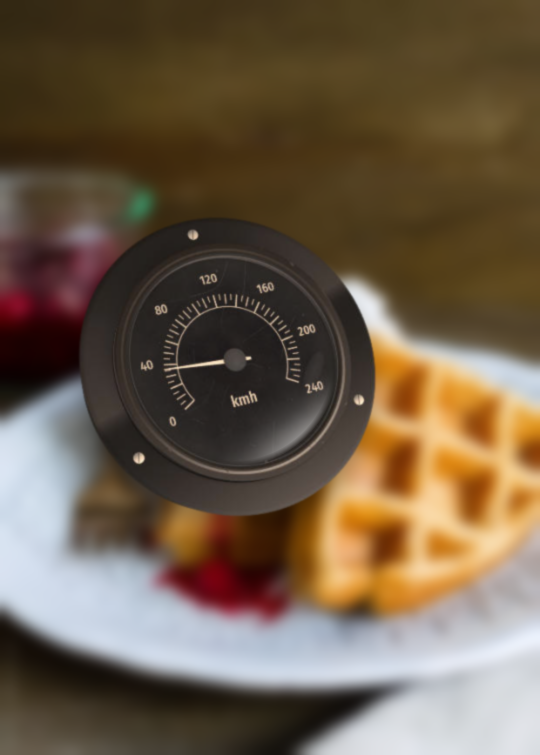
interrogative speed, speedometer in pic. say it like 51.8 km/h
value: 35 km/h
